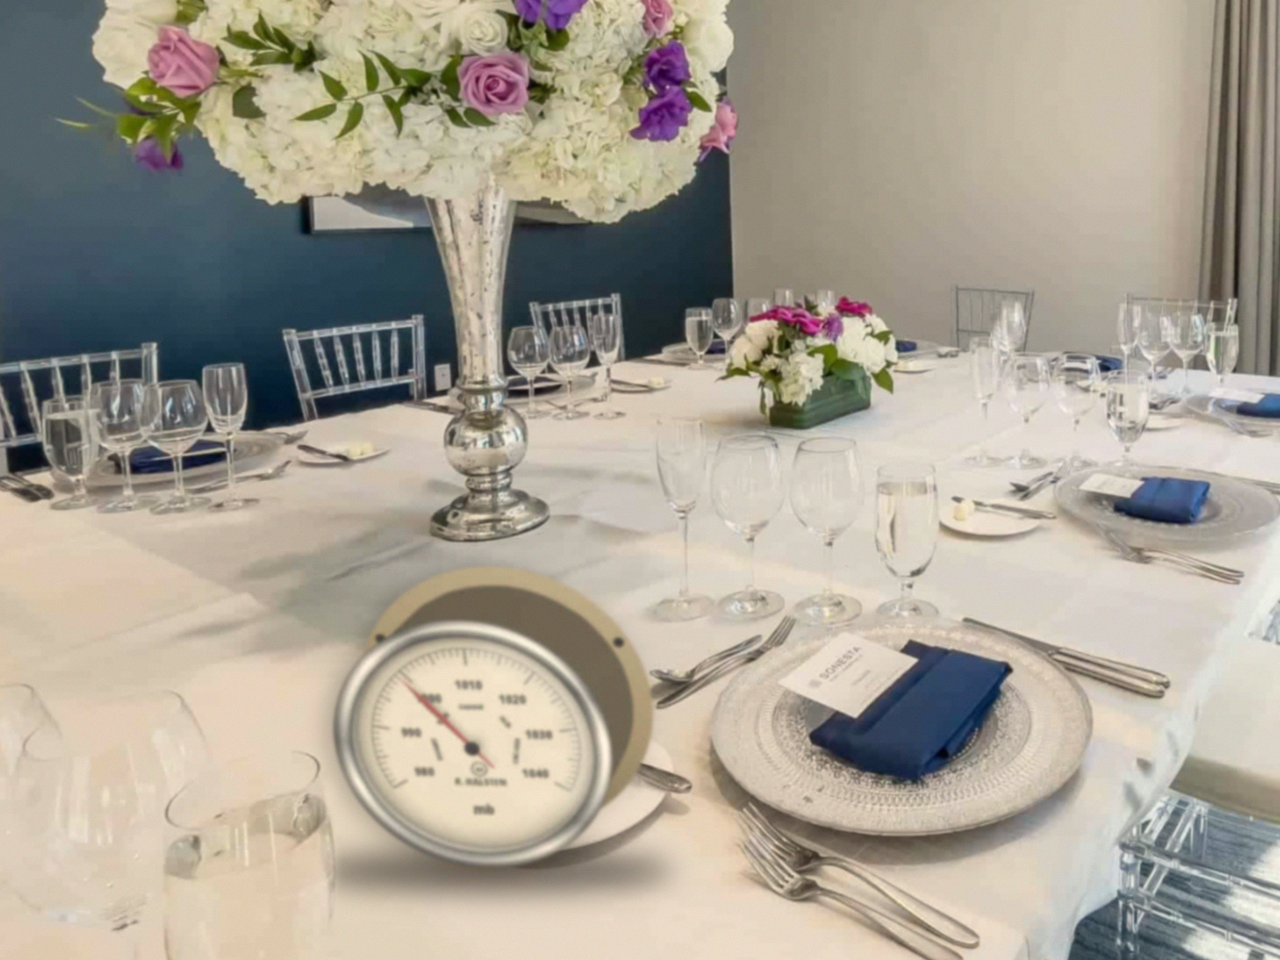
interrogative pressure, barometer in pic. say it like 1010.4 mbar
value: 1000 mbar
